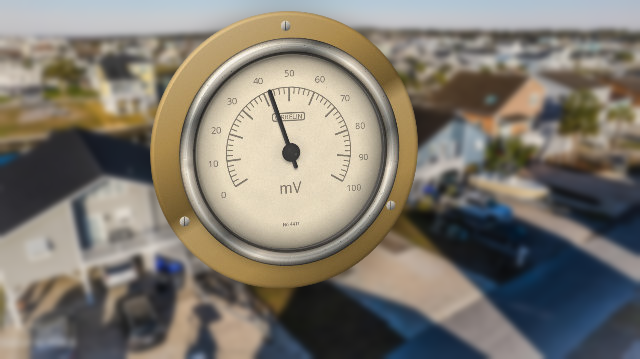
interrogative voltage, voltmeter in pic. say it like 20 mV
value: 42 mV
